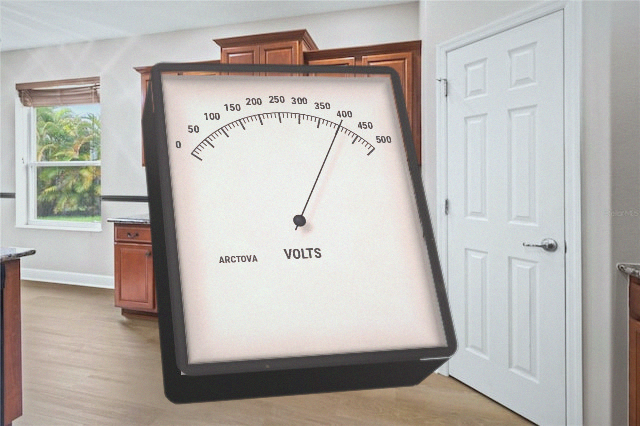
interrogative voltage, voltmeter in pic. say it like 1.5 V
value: 400 V
